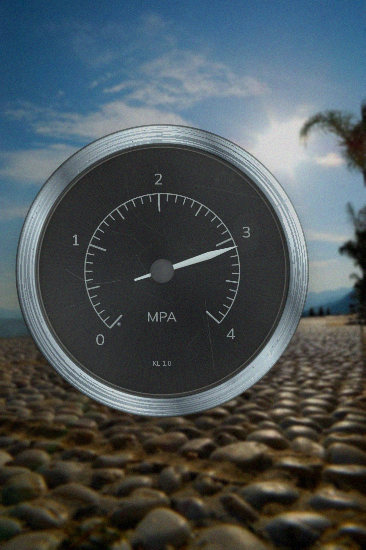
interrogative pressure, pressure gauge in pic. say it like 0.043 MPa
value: 3.1 MPa
